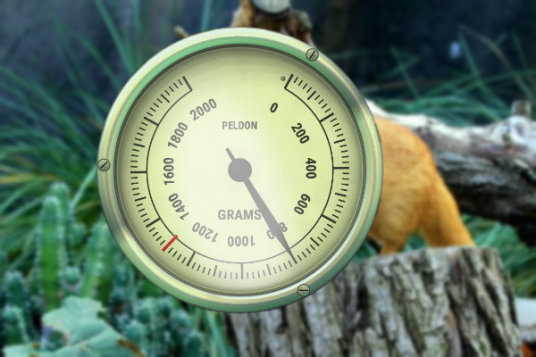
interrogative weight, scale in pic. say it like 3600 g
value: 800 g
